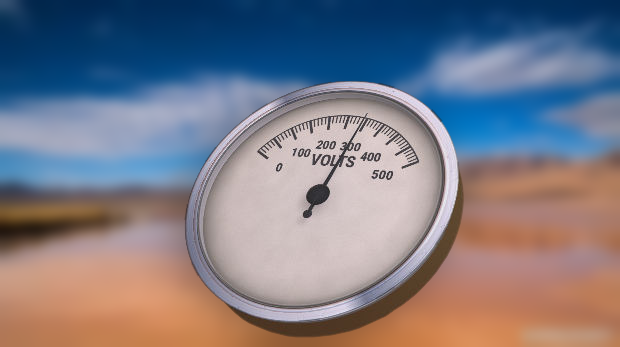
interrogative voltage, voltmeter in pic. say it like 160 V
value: 300 V
